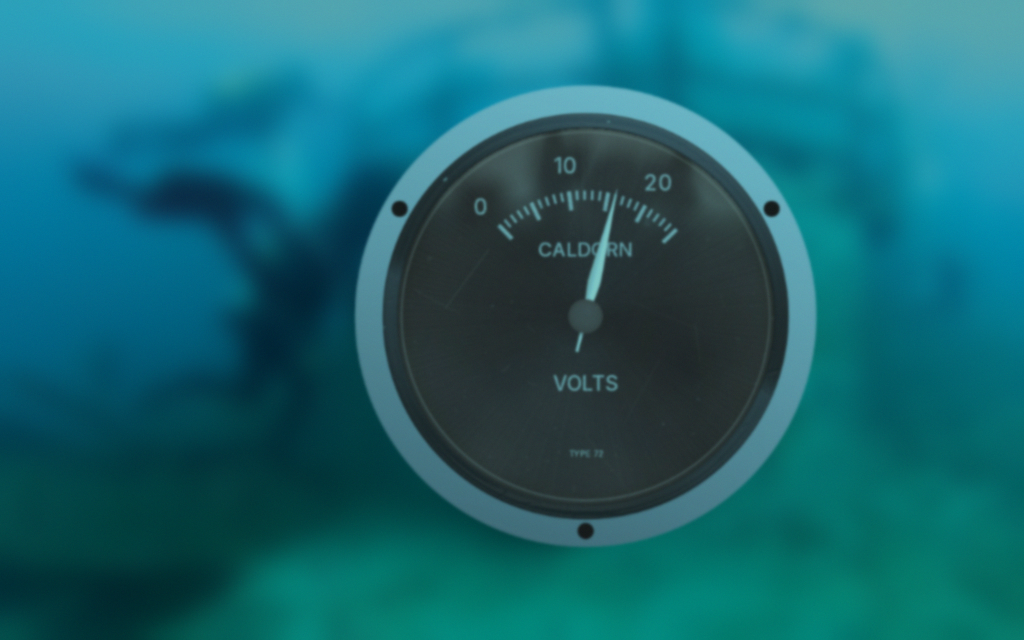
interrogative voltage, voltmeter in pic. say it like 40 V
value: 16 V
